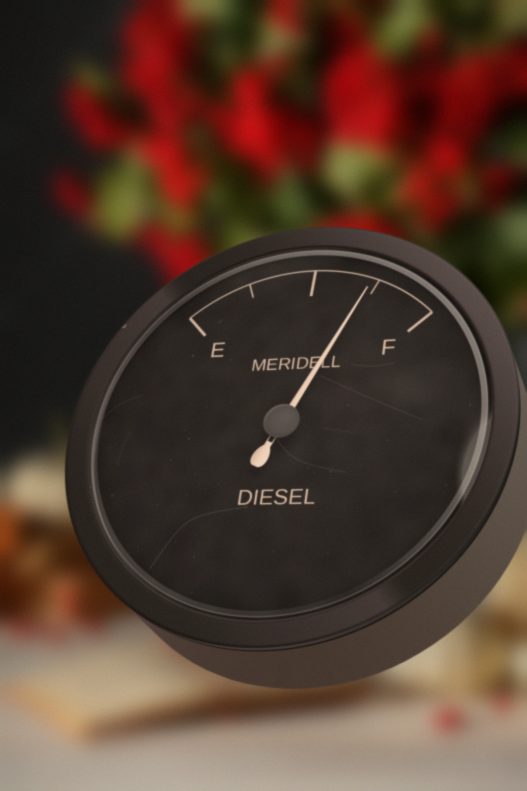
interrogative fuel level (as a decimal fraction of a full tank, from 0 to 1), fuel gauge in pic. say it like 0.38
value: 0.75
